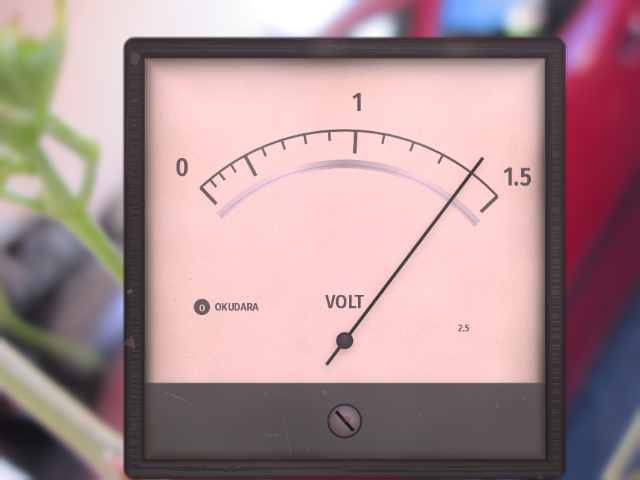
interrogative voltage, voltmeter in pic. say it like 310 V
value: 1.4 V
